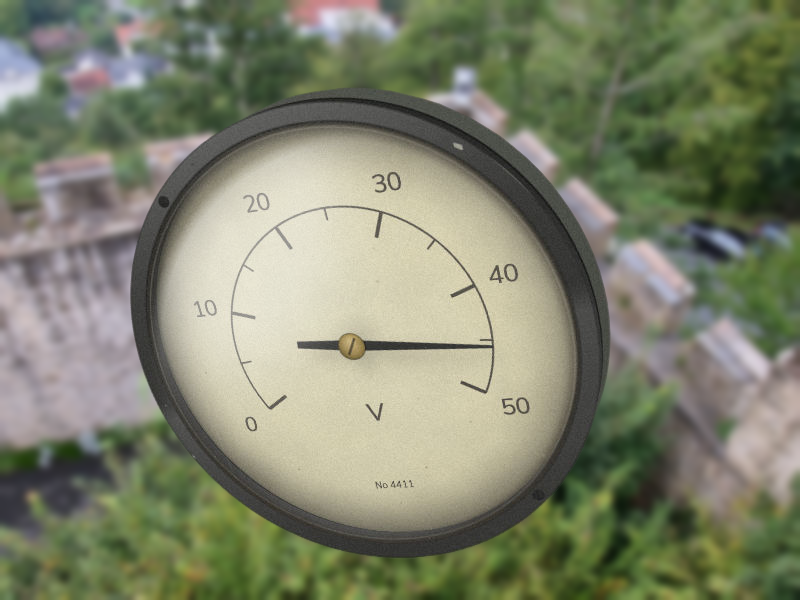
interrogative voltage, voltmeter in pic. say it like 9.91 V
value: 45 V
